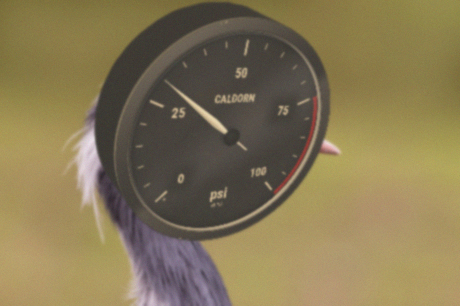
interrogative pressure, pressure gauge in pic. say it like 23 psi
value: 30 psi
